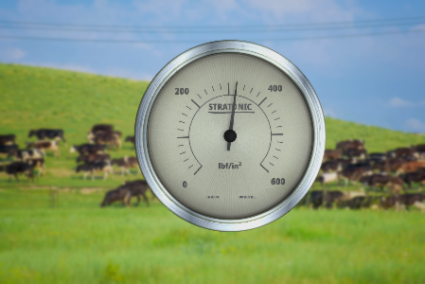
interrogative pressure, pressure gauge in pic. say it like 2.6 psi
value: 320 psi
